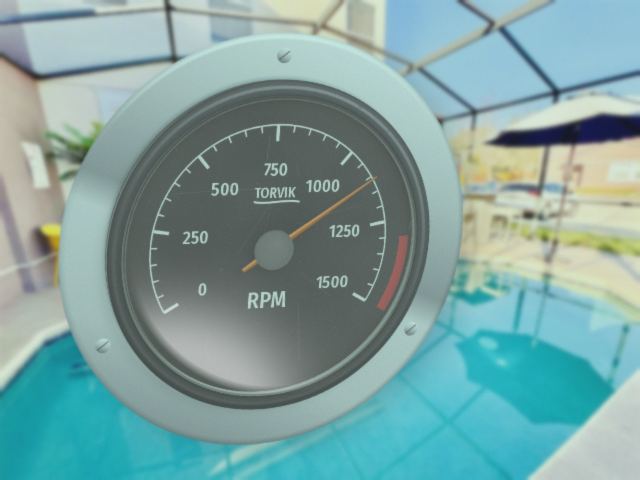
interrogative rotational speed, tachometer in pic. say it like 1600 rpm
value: 1100 rpm
